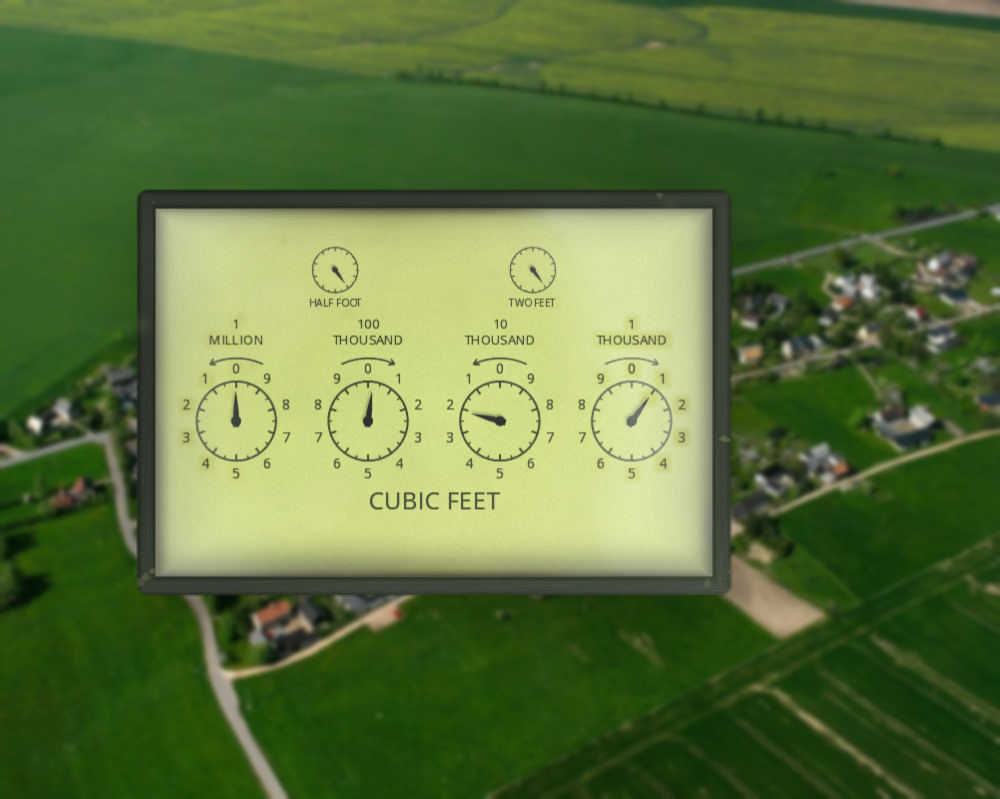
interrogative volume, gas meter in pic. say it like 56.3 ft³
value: 2100 ft³
